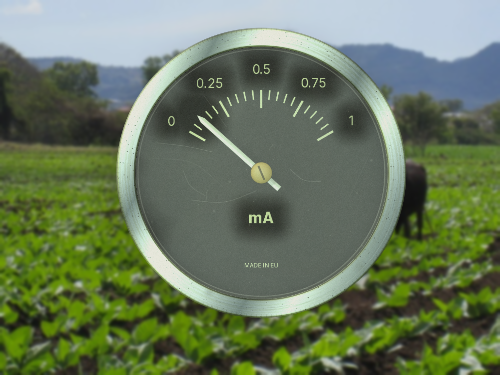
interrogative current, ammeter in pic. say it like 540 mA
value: 0.1 mA
